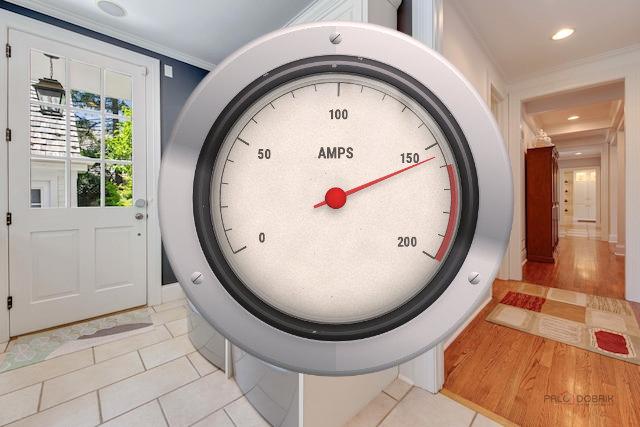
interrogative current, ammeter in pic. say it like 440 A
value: 155 A
